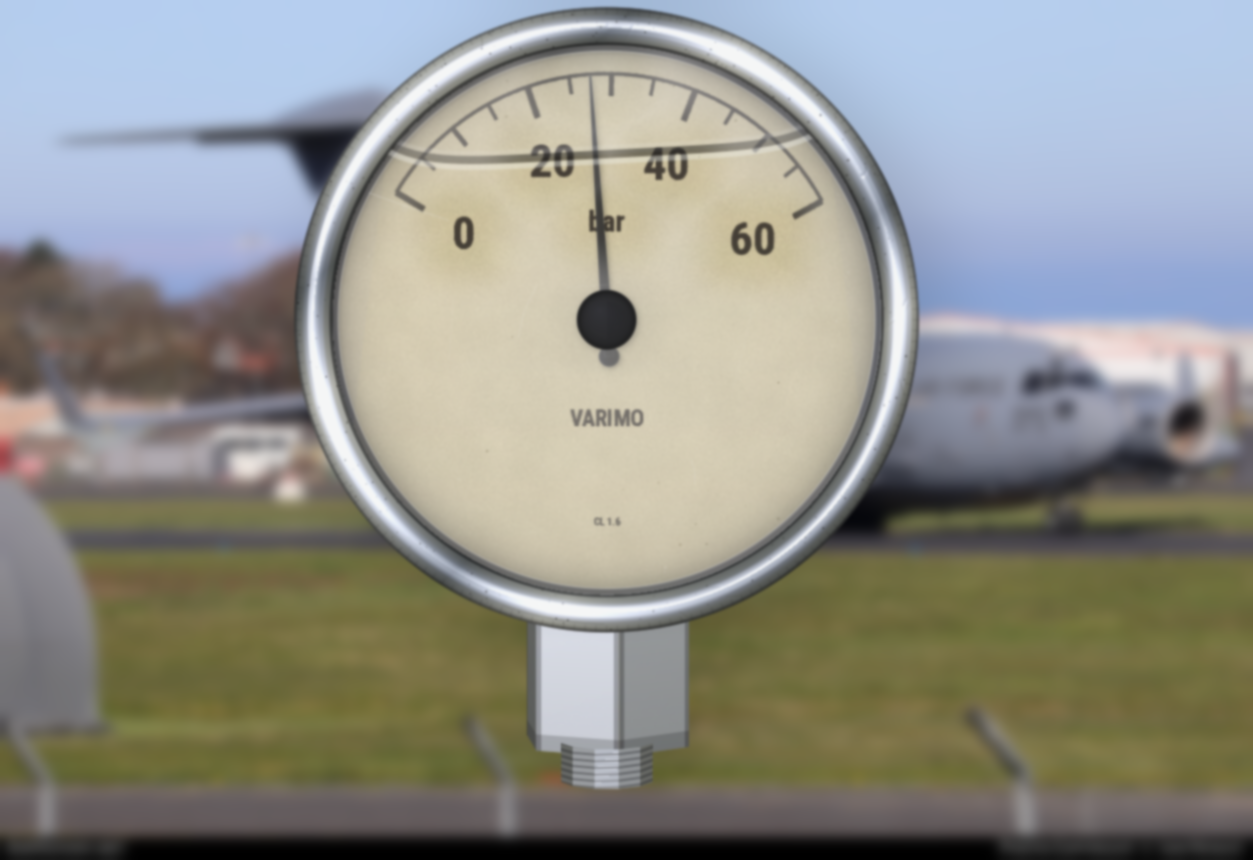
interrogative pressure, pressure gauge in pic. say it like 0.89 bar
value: 27.5 bar
